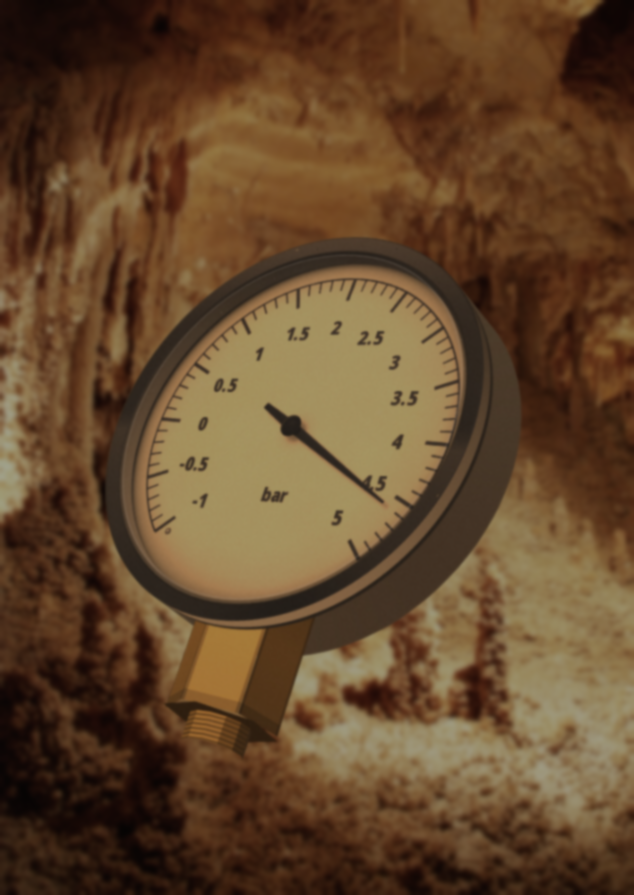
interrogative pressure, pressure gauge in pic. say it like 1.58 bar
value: 4.6 bar
